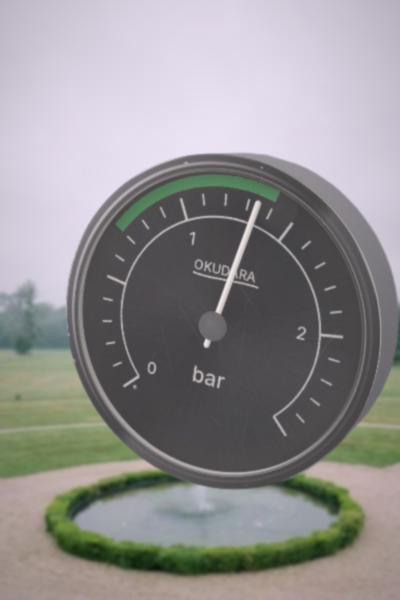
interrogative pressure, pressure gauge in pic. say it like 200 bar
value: 1.35 bar
